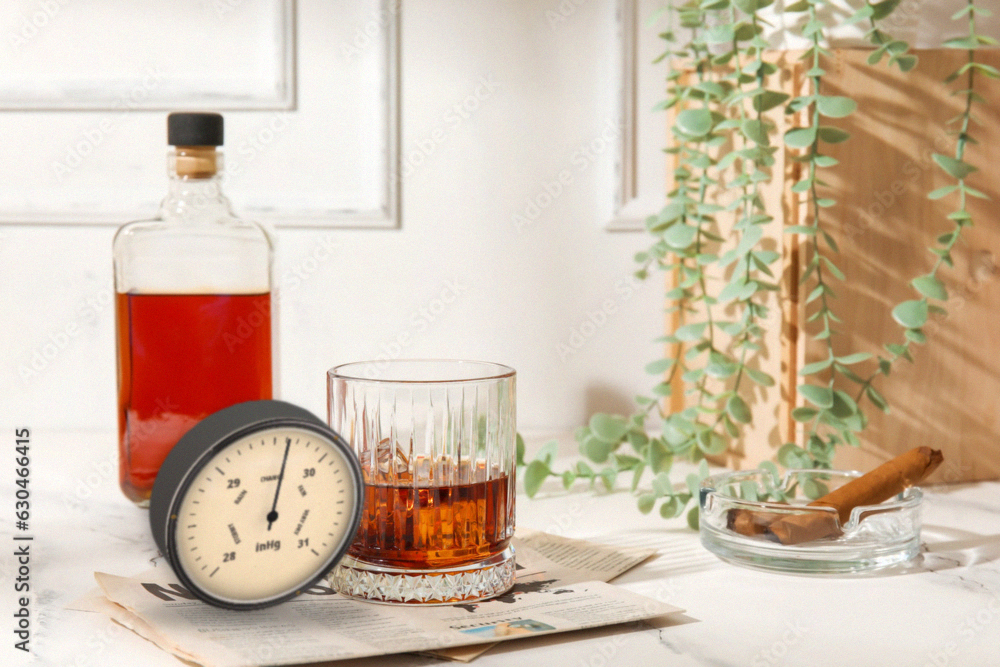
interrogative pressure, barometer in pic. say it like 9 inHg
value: 29.6 inHg
